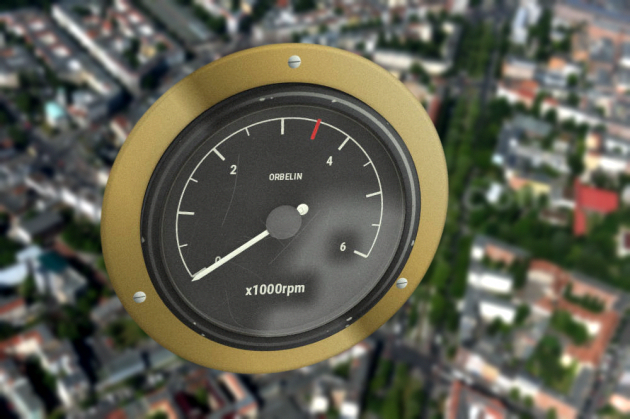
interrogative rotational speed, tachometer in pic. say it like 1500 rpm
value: 0 rpm
